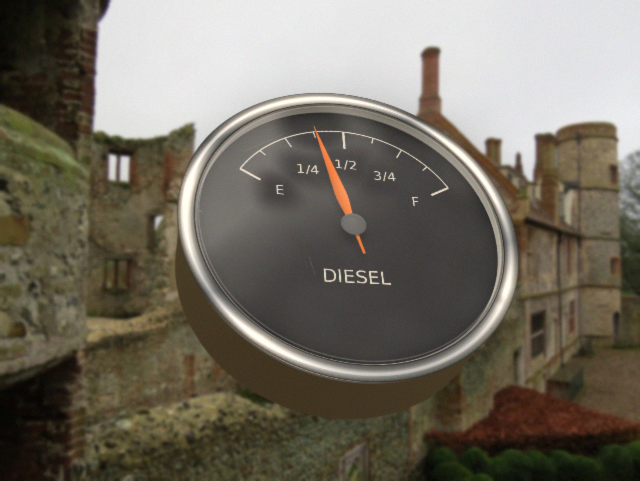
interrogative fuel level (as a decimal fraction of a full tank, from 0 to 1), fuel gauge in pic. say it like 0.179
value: 0.375
